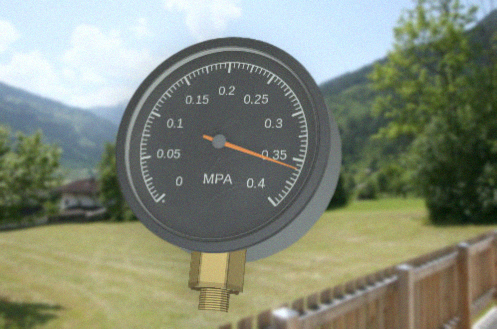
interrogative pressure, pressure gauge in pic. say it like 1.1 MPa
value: 0.36 MPa
